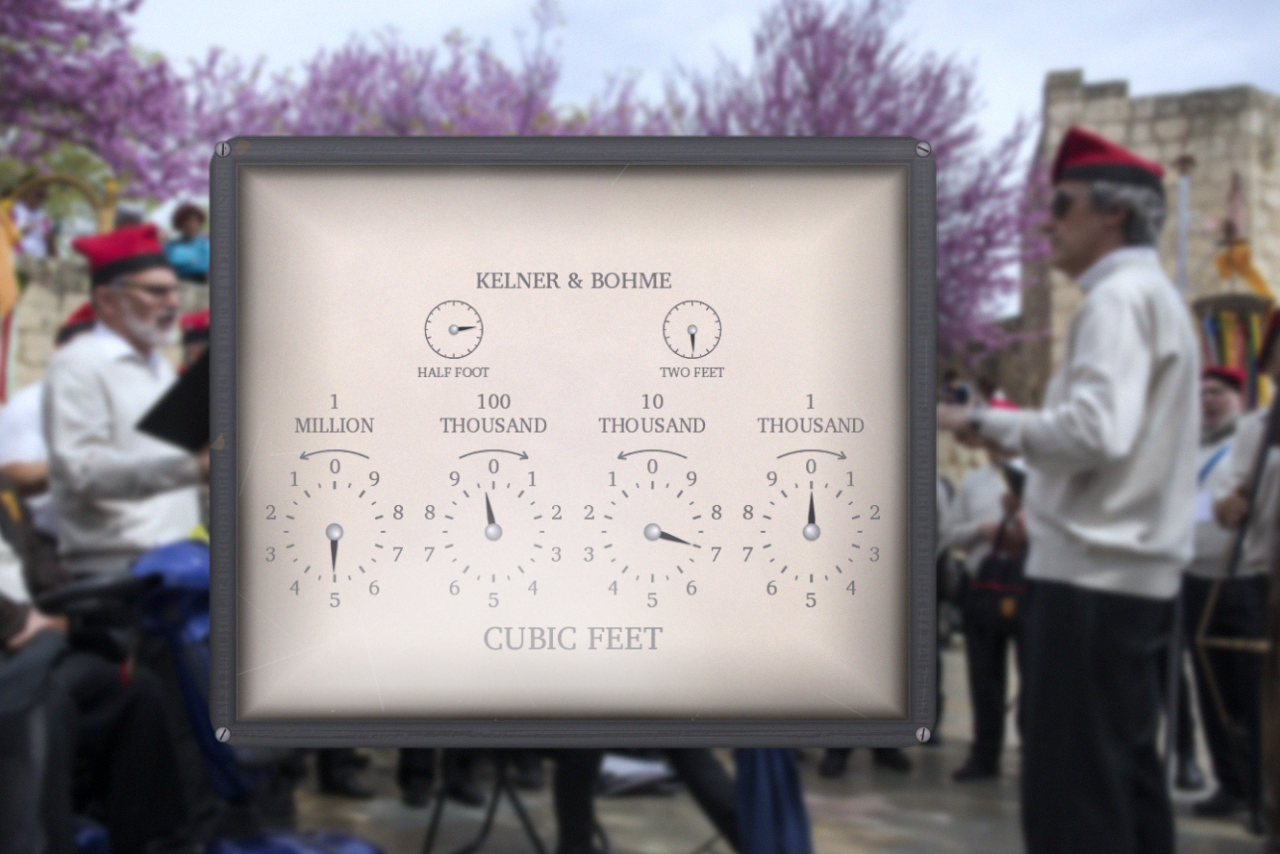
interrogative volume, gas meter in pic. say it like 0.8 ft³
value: 497000 ft³
